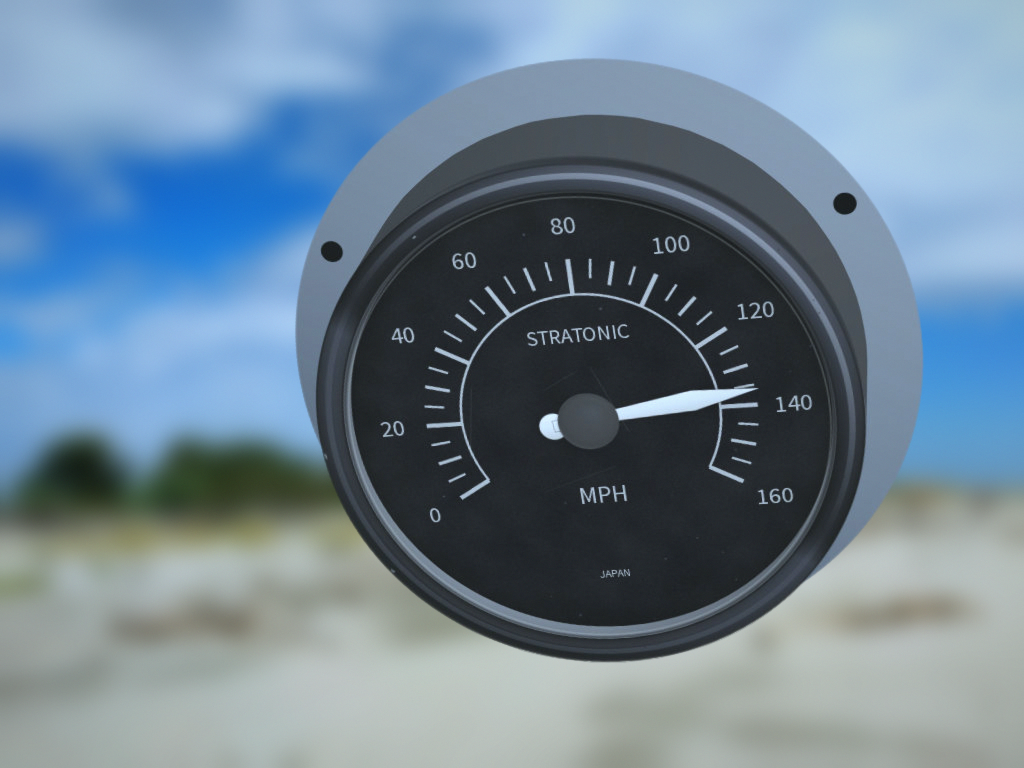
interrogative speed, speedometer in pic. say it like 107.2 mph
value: 135 mph
